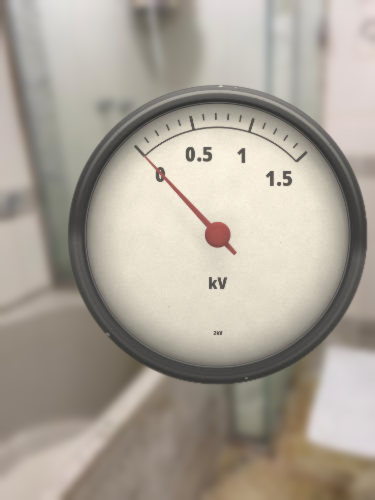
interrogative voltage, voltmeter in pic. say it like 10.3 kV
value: 0 kV
